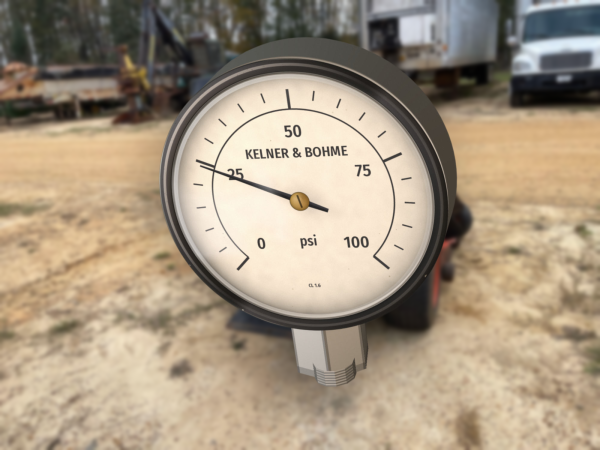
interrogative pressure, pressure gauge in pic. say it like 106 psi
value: 25 psi
